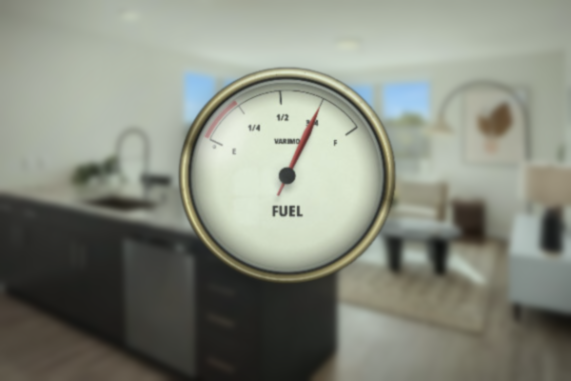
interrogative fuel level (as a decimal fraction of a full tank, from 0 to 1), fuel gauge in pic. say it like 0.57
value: 0.75
